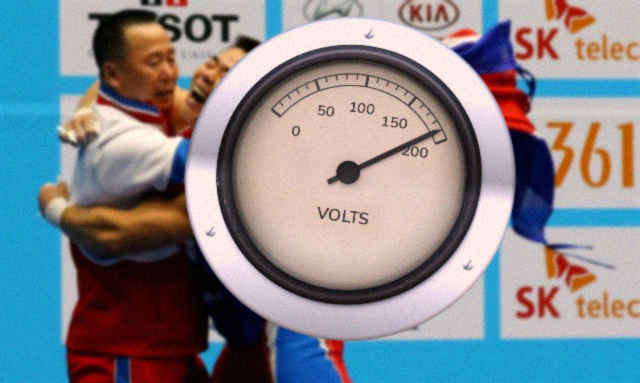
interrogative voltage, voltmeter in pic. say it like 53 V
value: 190 V
